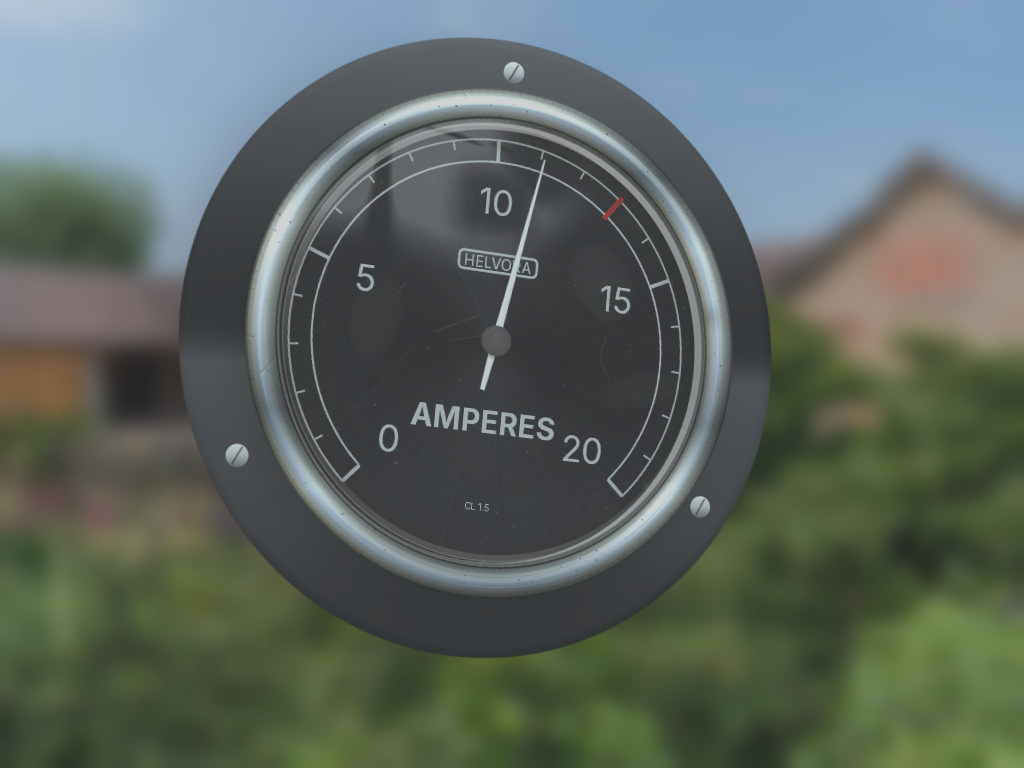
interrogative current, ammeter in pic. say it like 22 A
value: 11 A
